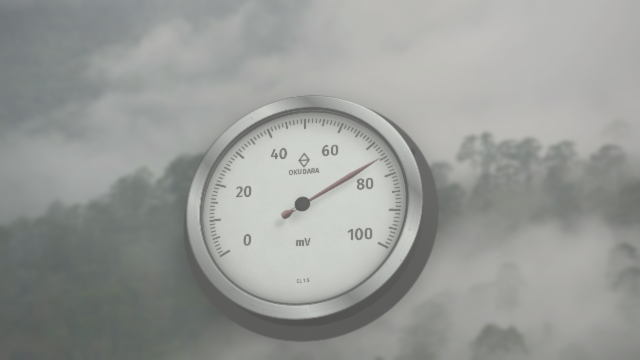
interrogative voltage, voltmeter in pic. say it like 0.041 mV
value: 75 mV
